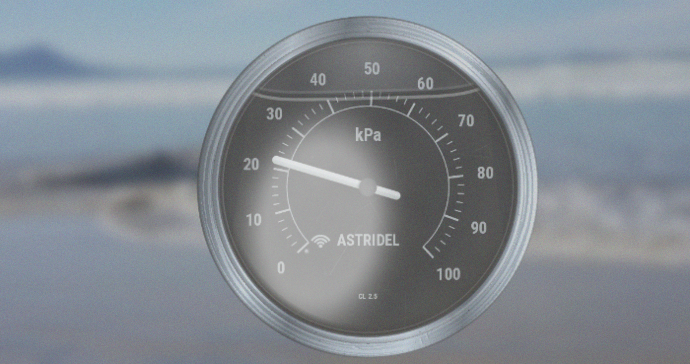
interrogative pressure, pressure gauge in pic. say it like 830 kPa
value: 22 kPa
